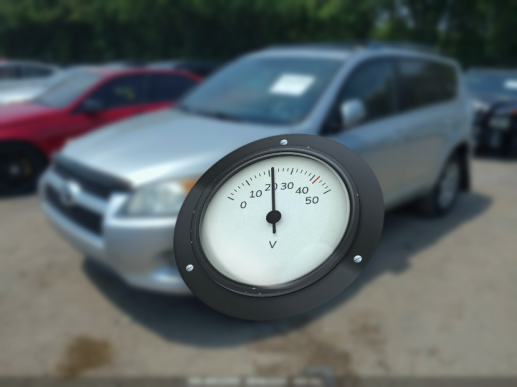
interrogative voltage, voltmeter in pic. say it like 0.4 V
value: 22 V
